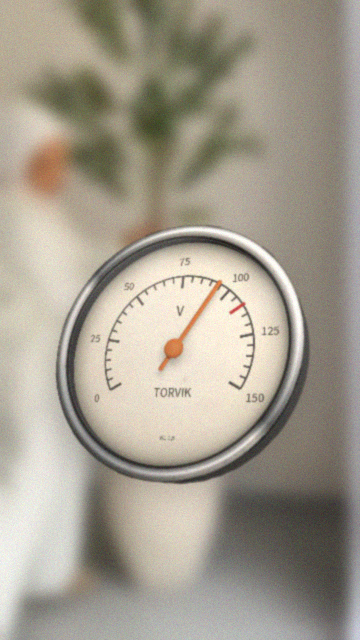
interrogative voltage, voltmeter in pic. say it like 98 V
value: 95 V
